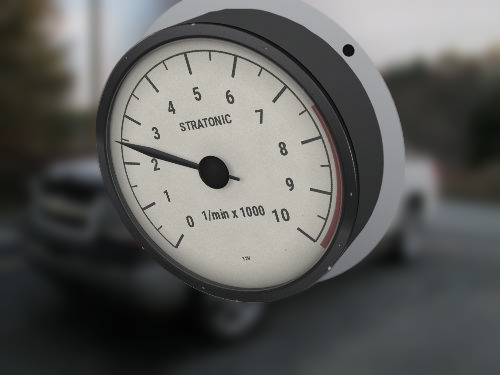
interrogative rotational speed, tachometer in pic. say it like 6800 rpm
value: 2500 rpm
